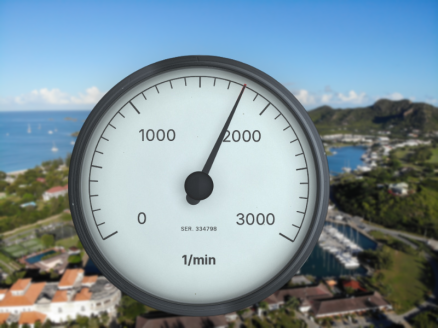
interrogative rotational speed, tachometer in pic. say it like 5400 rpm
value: 1800 rpm
